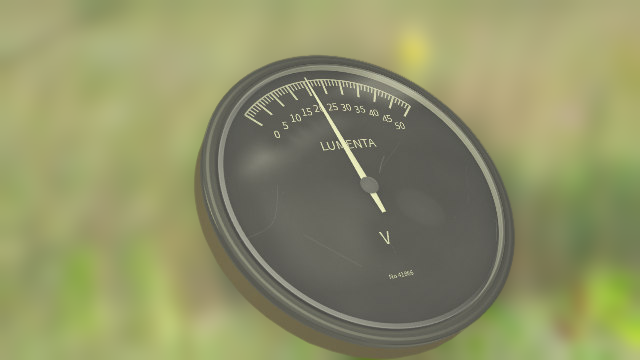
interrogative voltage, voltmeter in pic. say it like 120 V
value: 20 V
